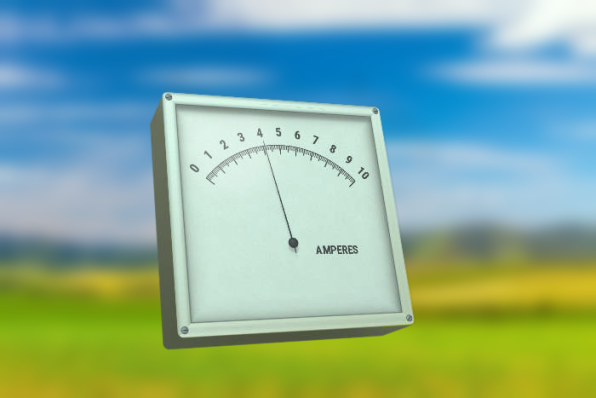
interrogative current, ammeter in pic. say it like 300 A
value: 4 A
